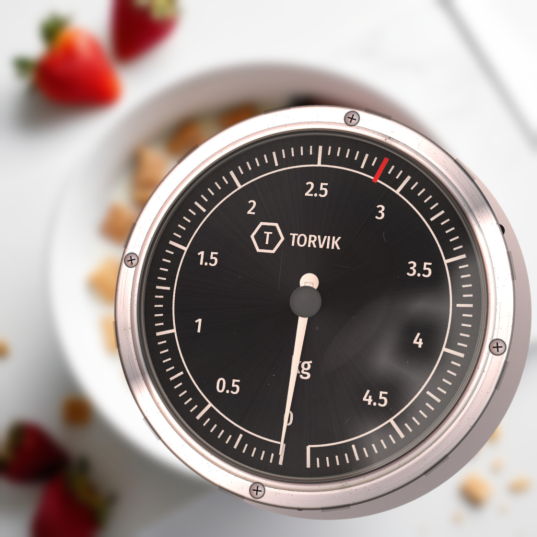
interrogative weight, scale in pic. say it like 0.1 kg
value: 0 kg
